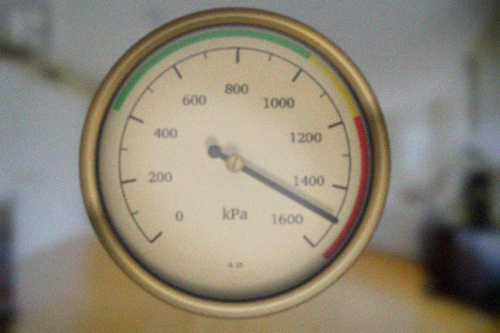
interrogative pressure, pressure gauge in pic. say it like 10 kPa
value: 1500 kPa
